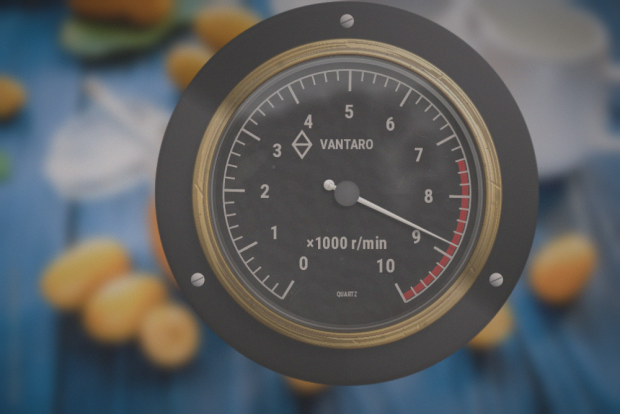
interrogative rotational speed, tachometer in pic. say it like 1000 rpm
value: 8800 rpm
